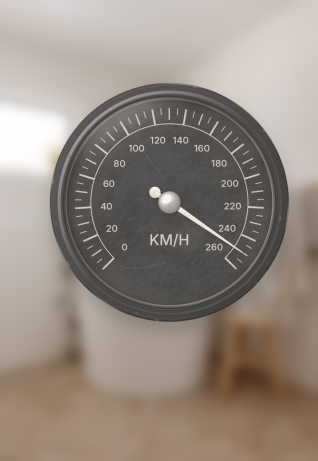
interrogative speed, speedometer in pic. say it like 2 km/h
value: 250 km/h
